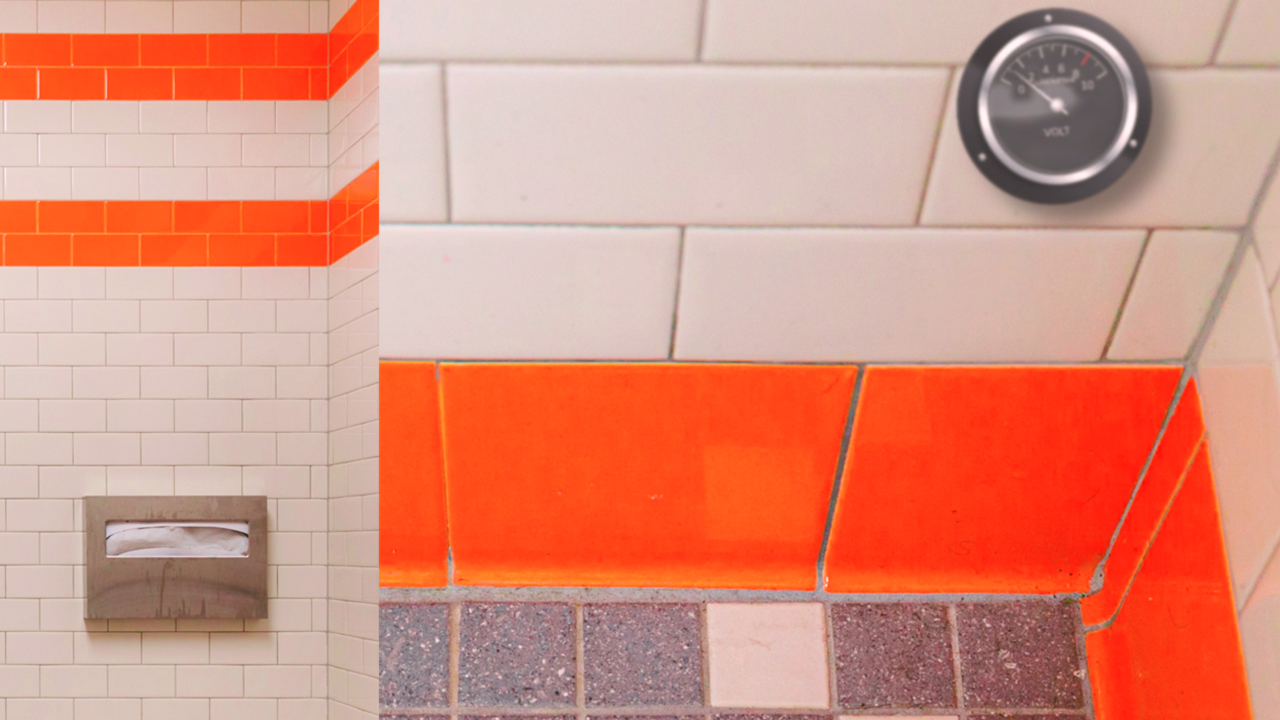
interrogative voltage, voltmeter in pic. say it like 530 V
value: 1 V
